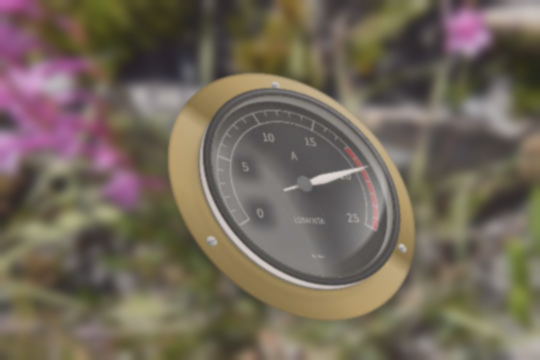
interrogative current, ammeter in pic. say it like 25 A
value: 20 A
